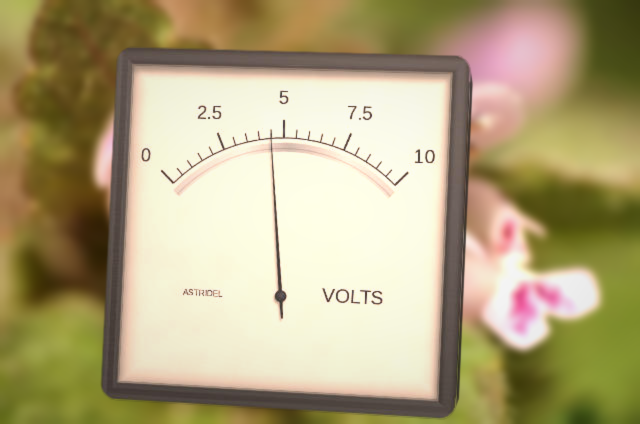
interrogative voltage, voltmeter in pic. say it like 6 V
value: 4.5 V
